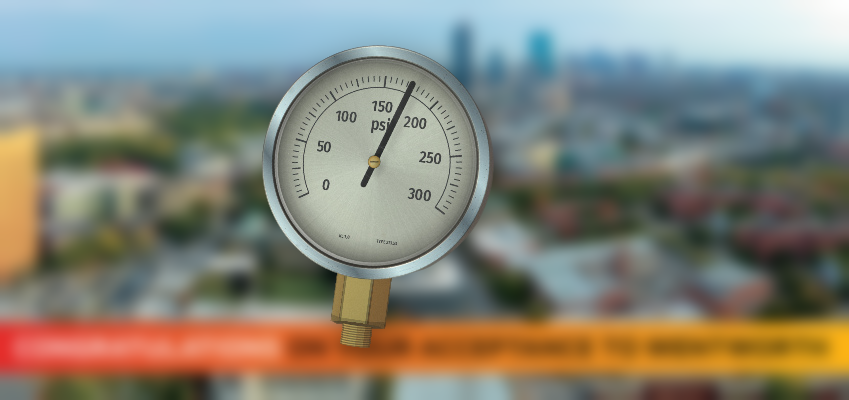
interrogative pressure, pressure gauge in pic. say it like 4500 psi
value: 175 psi
